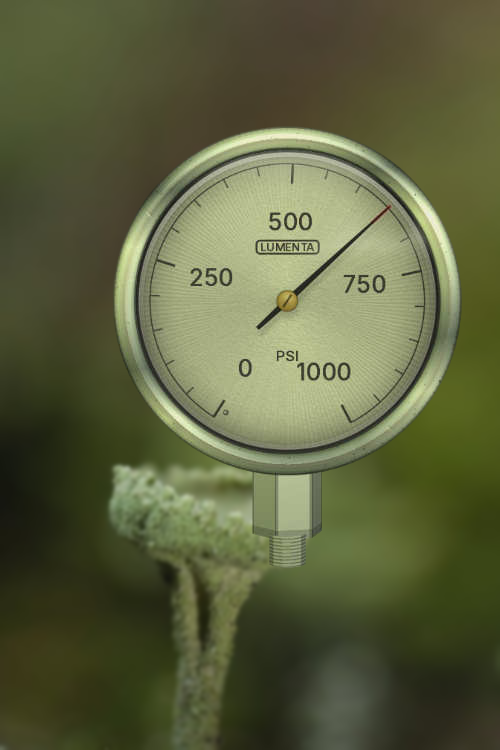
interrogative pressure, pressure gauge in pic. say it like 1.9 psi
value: 650 psi
